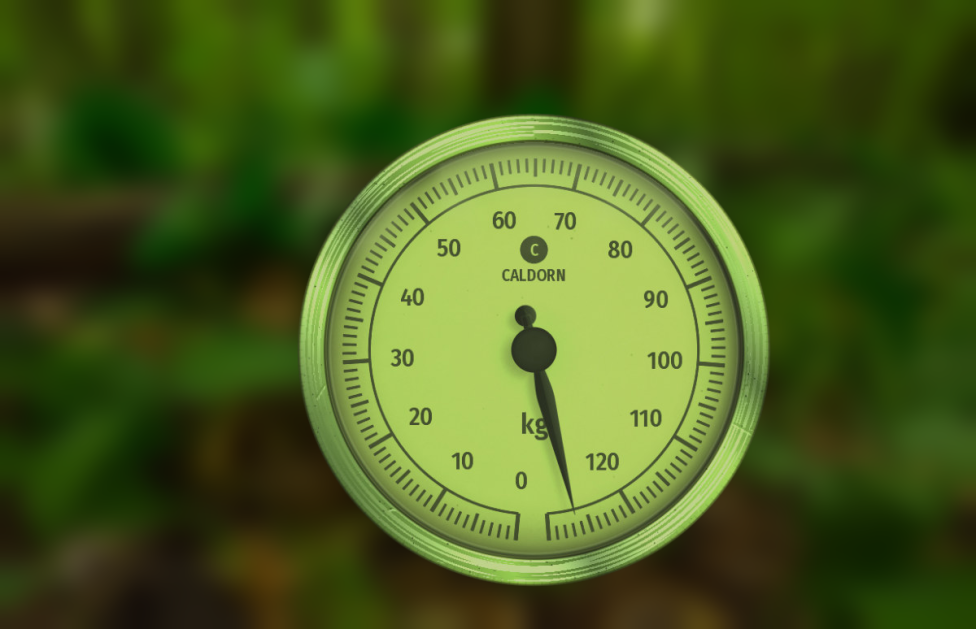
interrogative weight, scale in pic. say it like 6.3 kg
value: 126.5 kg
